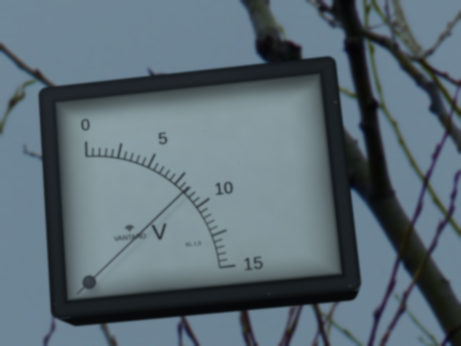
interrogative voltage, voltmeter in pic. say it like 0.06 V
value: 8.5 V
